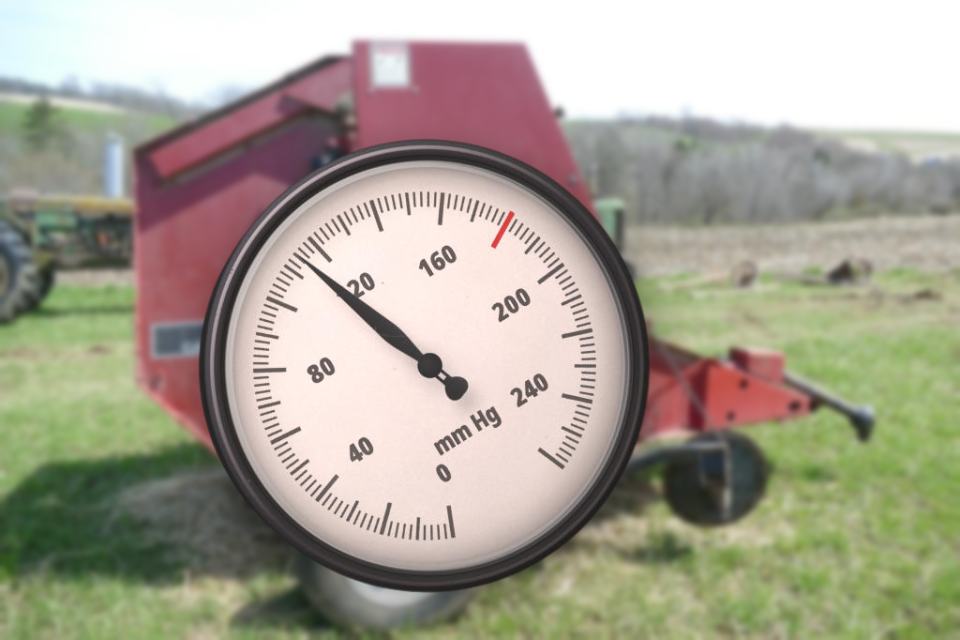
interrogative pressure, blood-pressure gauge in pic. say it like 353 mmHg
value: 114 mmHg
